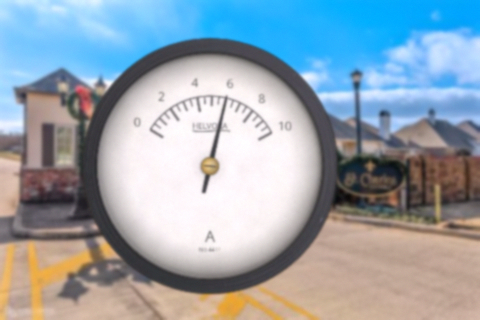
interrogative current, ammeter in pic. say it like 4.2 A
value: 6 A
